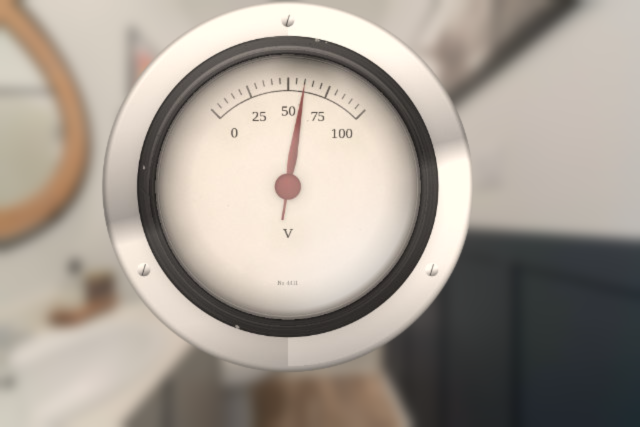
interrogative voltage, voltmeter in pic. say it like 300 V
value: 60 V
